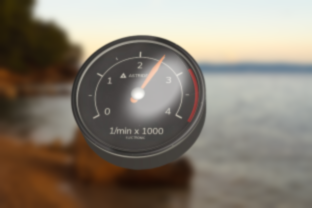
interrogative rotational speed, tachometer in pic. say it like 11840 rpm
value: 2500 rpm
